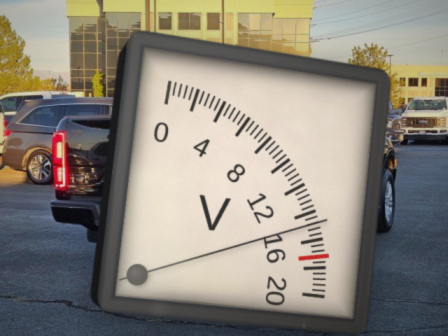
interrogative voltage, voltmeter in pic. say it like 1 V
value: 14.8 V
